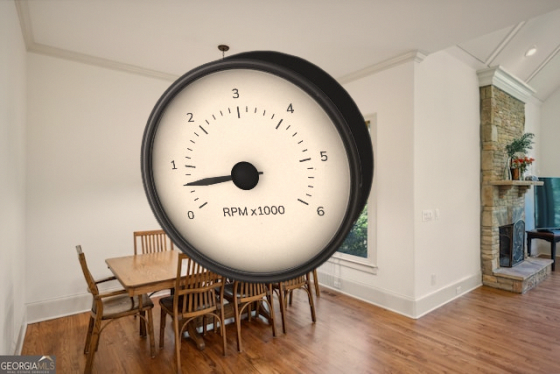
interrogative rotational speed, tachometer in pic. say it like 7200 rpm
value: 600 rpm
